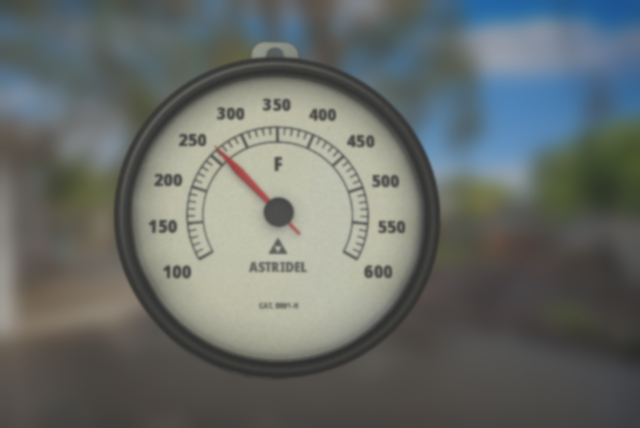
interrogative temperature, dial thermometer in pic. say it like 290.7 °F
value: 260 °F
